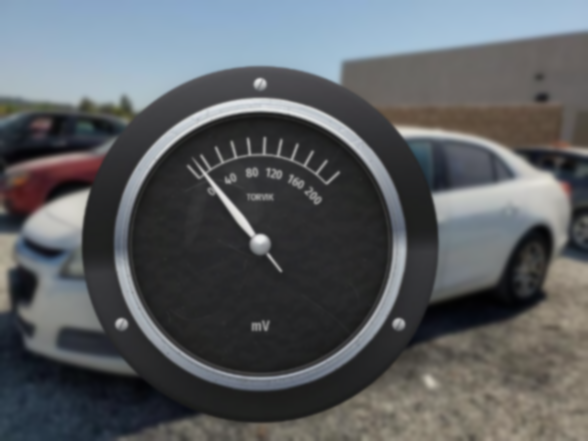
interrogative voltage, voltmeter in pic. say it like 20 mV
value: 10 mV
